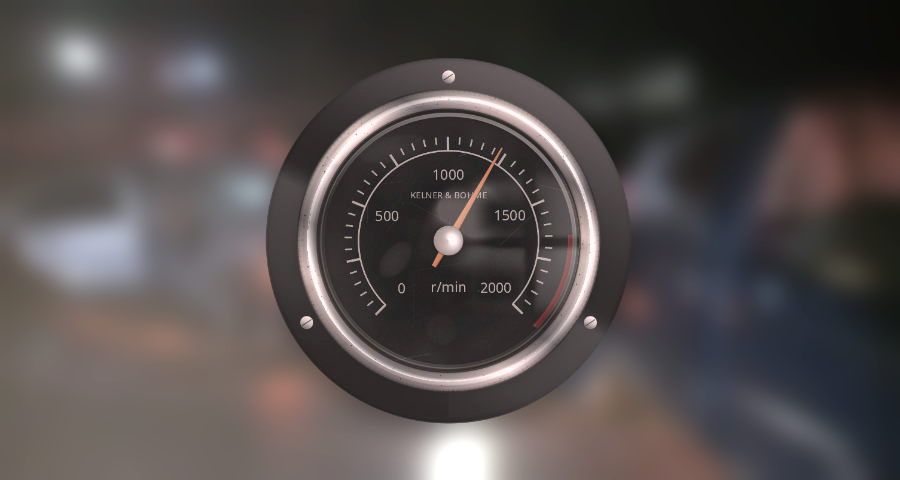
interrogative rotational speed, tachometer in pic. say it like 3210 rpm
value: 1225 rpm
